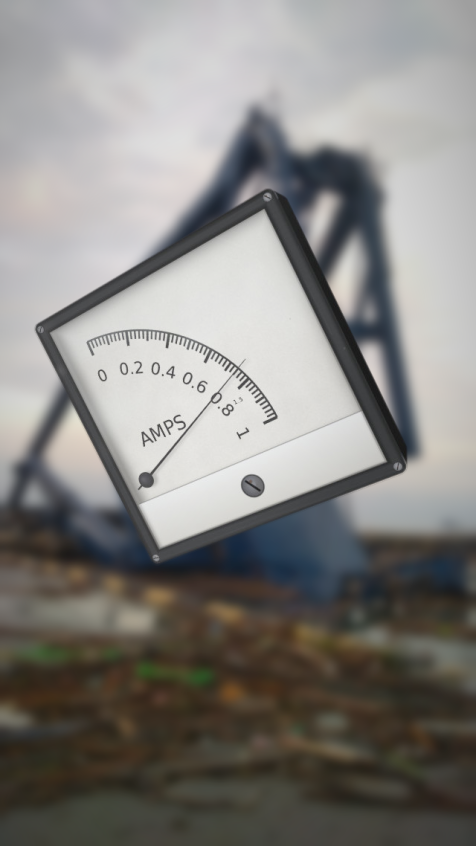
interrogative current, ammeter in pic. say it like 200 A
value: 0.74 A
